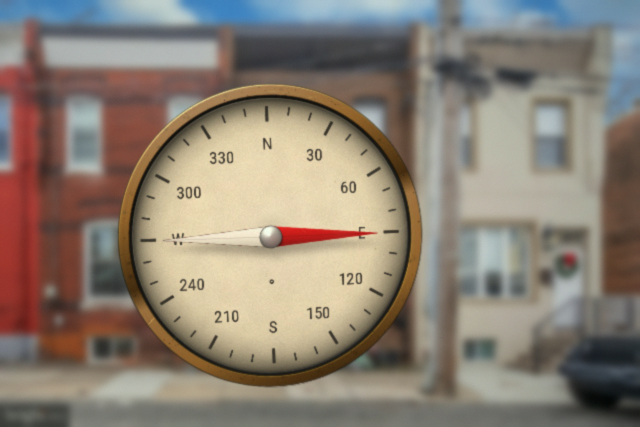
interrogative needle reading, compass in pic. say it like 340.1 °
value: 90 °
